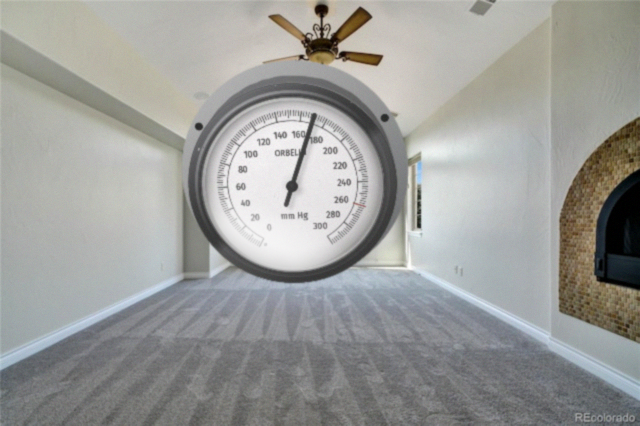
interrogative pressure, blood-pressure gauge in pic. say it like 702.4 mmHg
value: 170 mmHg
